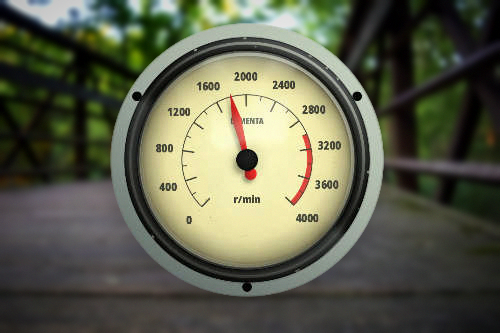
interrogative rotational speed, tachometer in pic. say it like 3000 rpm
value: 1800 rpm
